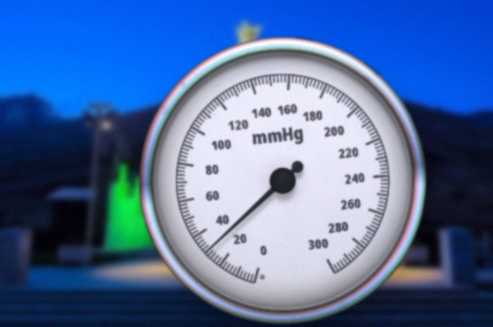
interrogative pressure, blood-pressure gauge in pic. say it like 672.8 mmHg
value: 30 mmHg
